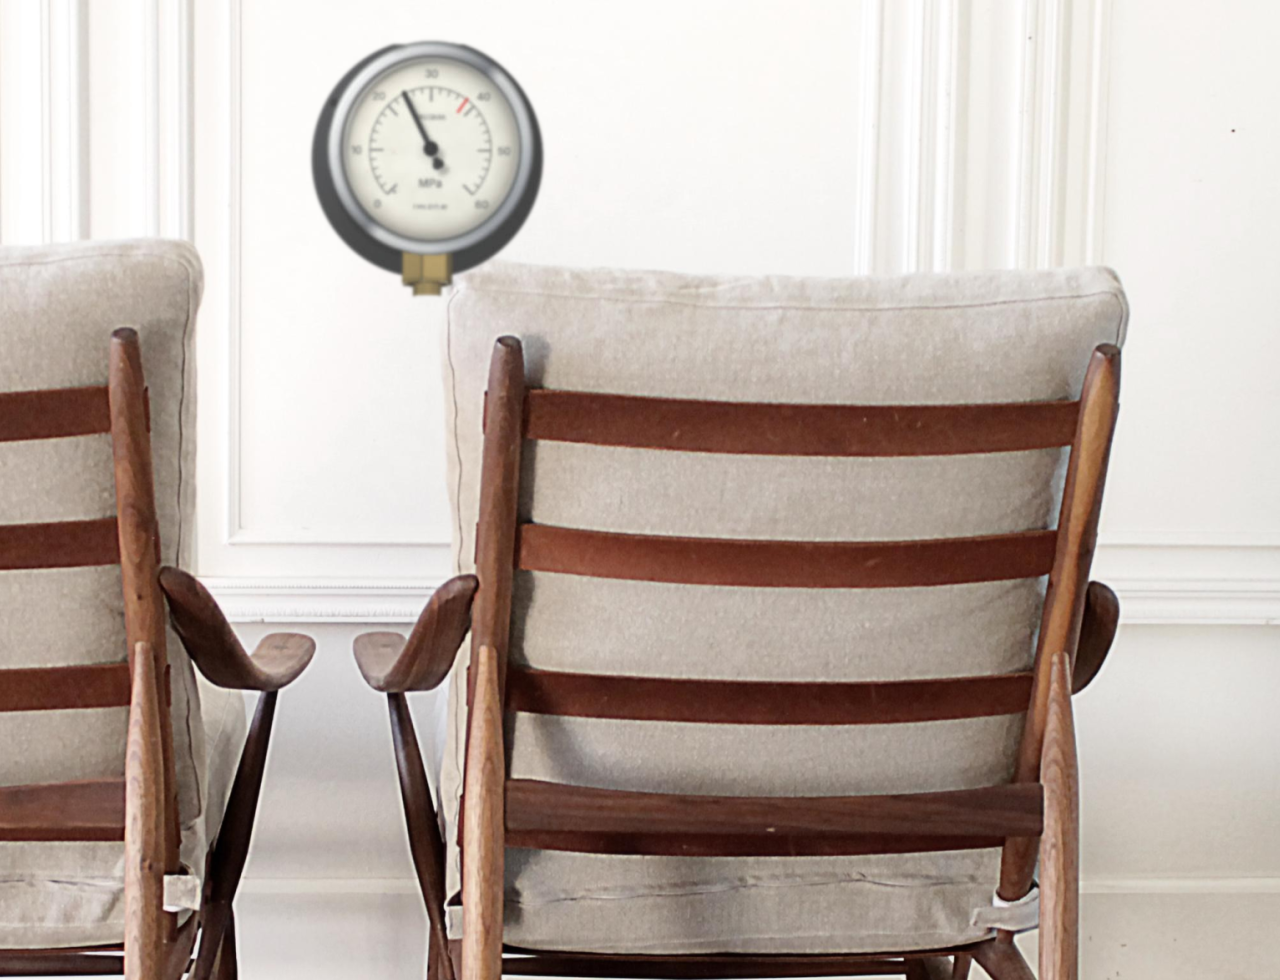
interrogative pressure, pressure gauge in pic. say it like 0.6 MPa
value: 24 MPa
